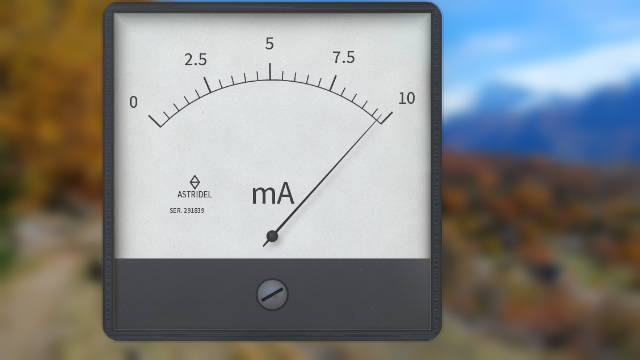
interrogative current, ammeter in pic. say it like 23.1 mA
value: 9.75 mA
